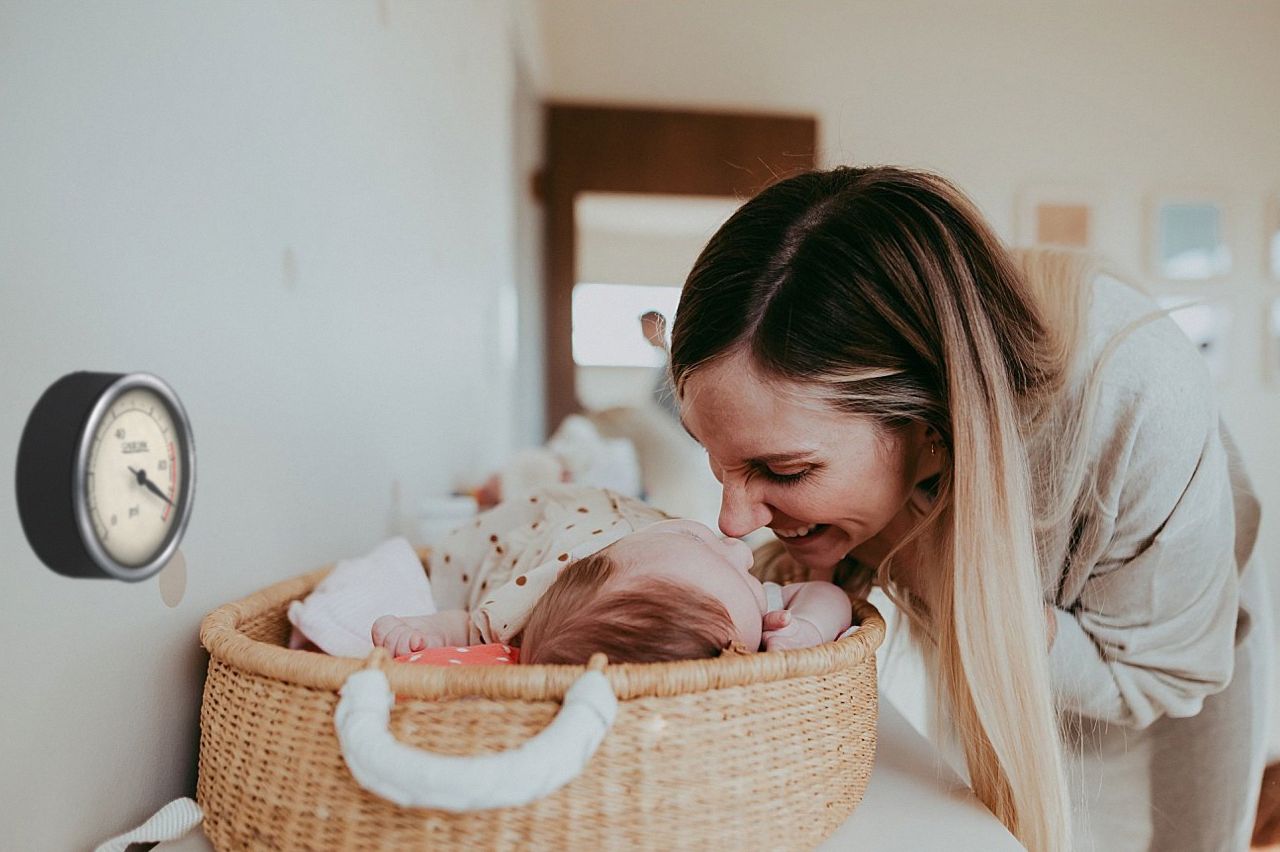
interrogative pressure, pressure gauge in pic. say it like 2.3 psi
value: 95 psi
